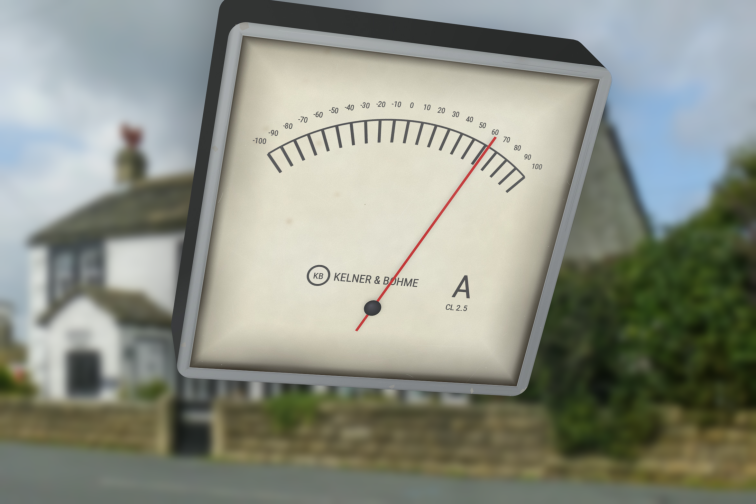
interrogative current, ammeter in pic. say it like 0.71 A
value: 60 A
